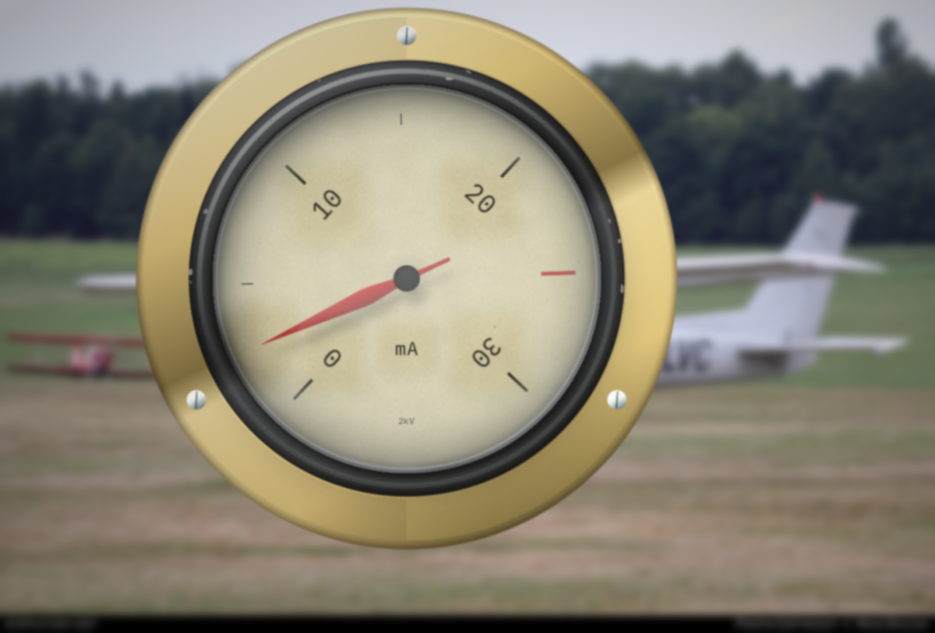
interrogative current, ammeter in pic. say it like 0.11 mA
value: 2.5 mA
